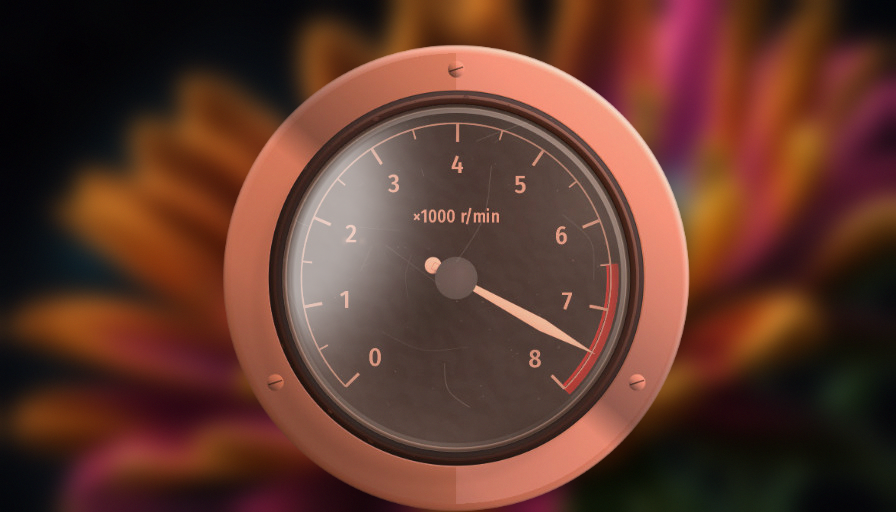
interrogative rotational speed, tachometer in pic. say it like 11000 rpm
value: 7500 rpm
